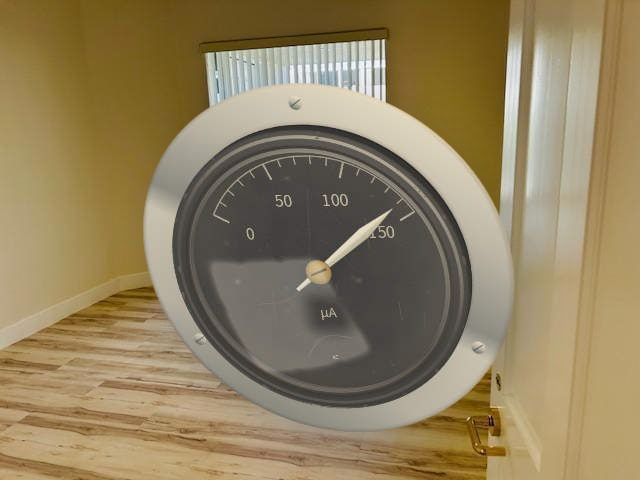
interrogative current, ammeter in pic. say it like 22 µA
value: 140 µA
